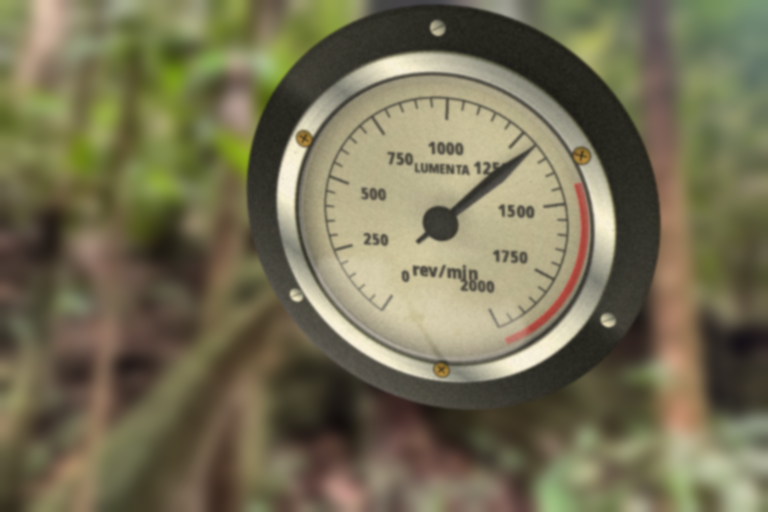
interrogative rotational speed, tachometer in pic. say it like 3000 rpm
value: 1300 rpm
